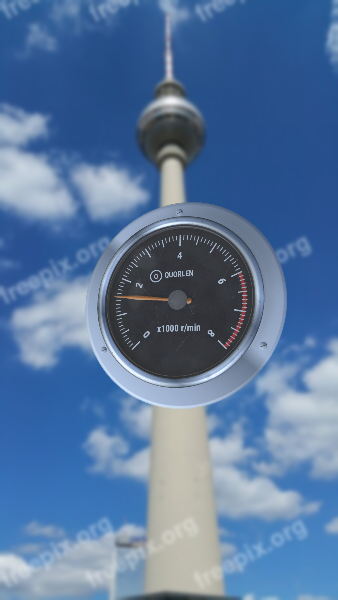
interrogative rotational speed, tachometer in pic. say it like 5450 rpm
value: 1500 rpm
